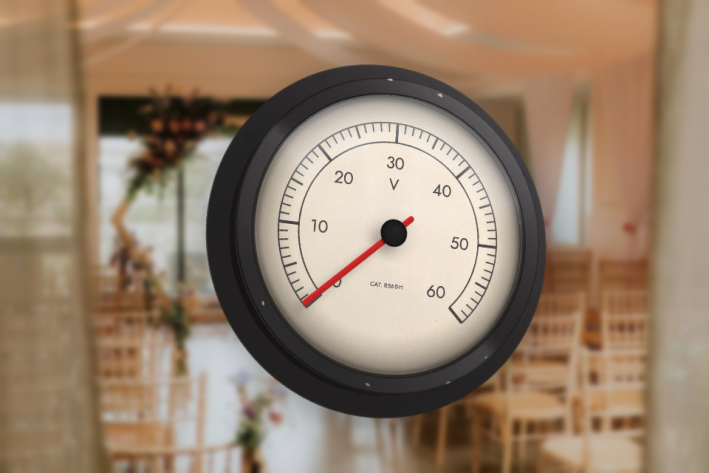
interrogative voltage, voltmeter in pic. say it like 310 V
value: 0.5 V
